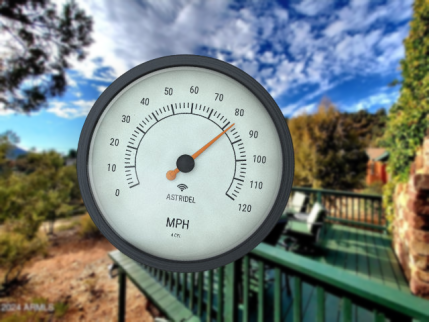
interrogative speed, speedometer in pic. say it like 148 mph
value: 82 mph
